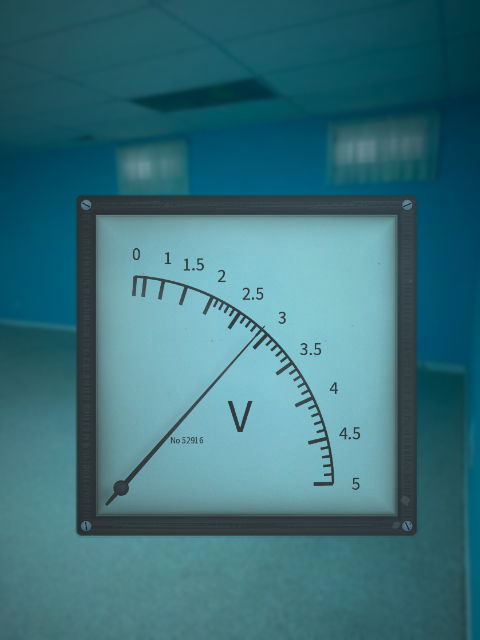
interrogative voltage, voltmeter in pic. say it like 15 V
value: 2.9 V
